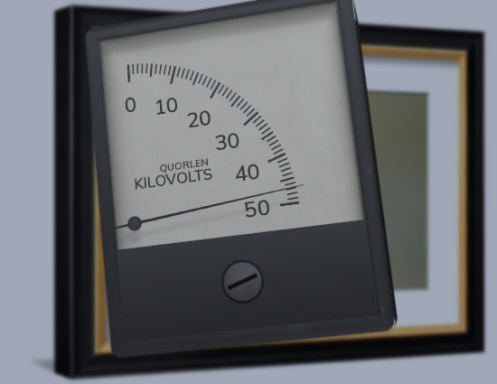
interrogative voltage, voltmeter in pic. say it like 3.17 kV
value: 47 kV
